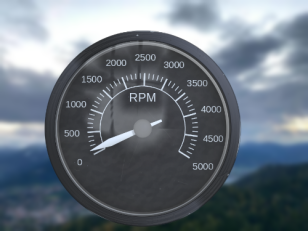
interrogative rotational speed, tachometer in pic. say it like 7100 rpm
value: 100 rpm
